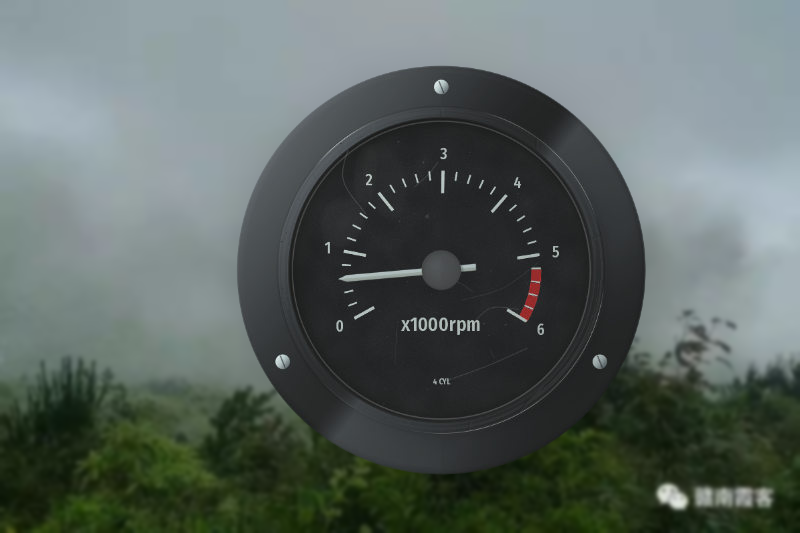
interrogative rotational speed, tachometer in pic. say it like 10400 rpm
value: 600 rpm
